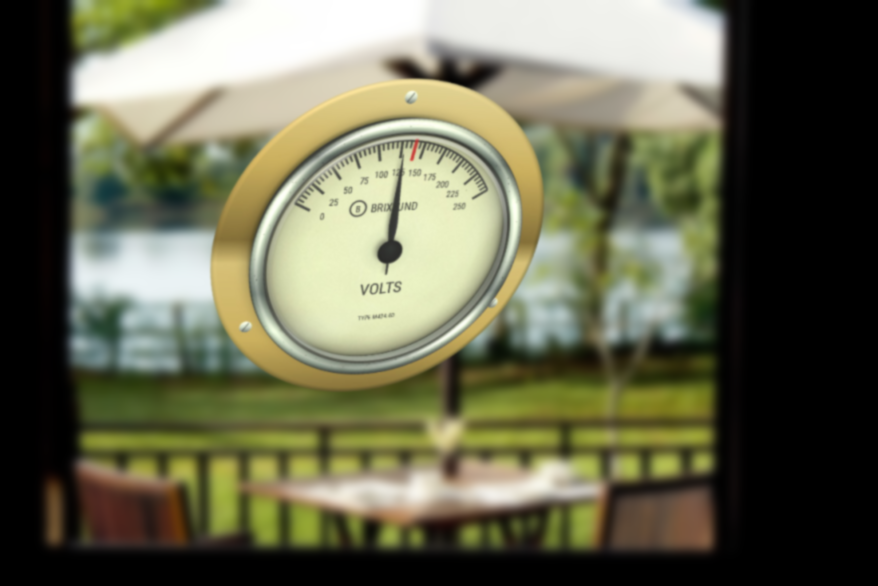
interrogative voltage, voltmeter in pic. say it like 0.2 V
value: 125 V
